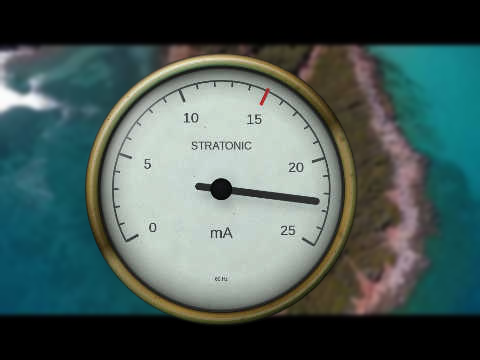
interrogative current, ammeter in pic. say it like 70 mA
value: 22.5 mA
